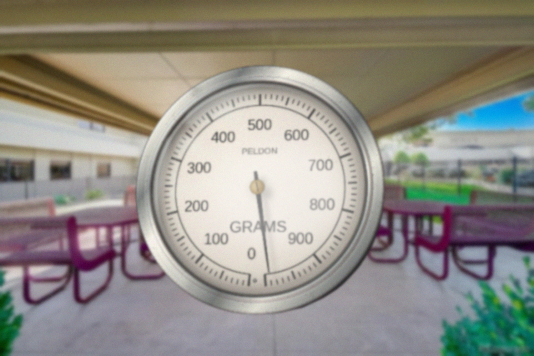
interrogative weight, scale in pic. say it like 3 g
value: 990 g
